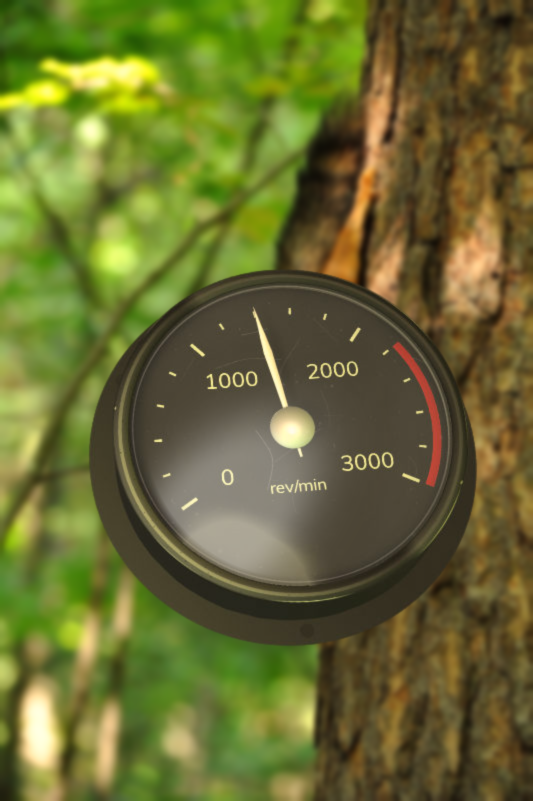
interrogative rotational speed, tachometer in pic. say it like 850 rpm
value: 1400 rpm
